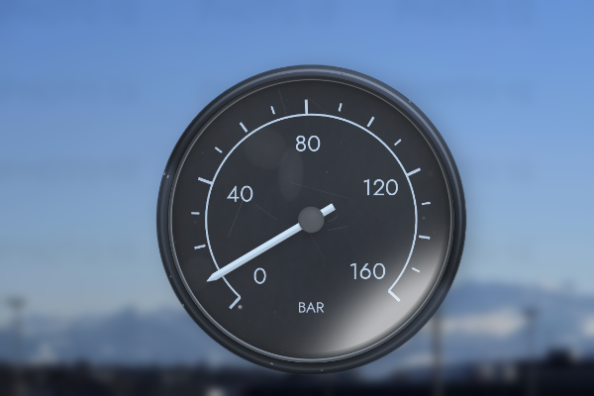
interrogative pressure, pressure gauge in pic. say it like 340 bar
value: 10 bar
